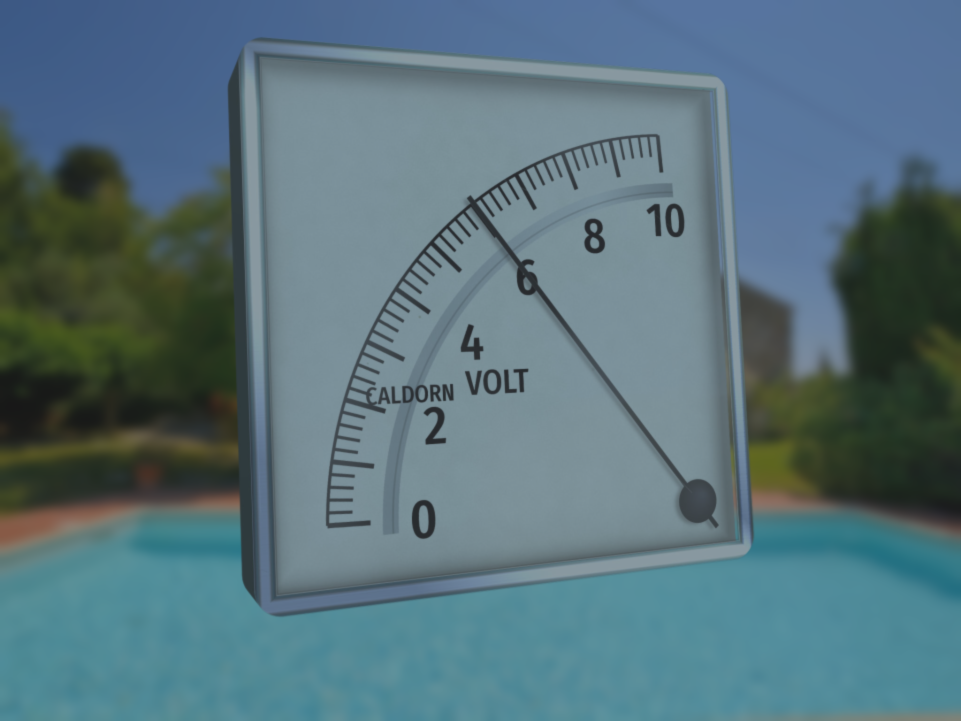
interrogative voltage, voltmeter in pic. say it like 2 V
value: 6 V
